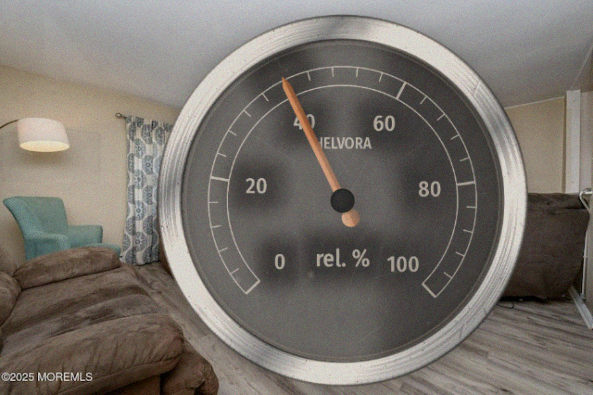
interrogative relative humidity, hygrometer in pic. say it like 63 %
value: 40 %
